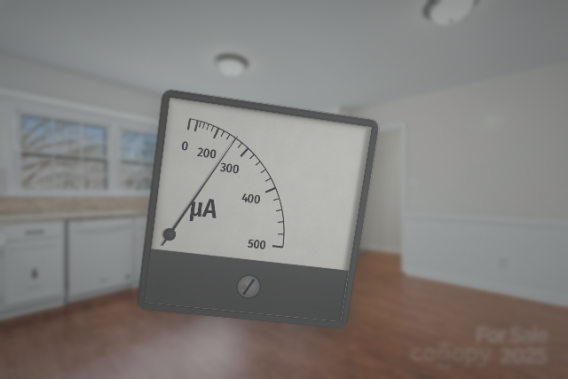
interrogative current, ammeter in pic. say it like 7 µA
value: 260 µA
